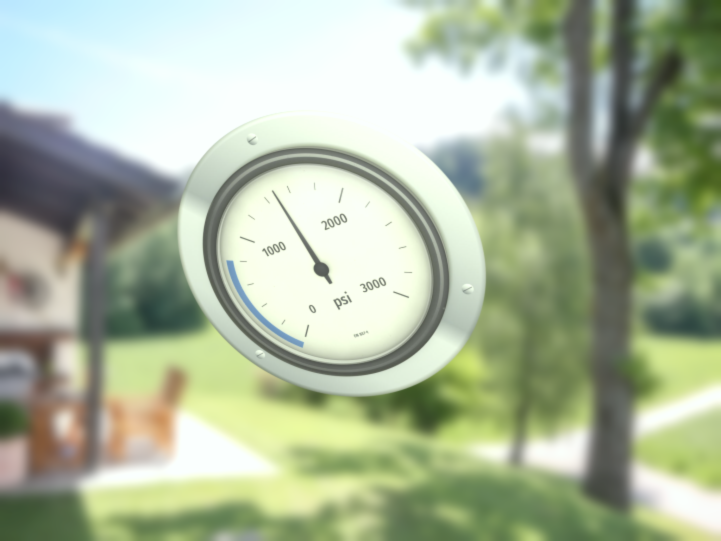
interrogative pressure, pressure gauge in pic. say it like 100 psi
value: 1500 psi
